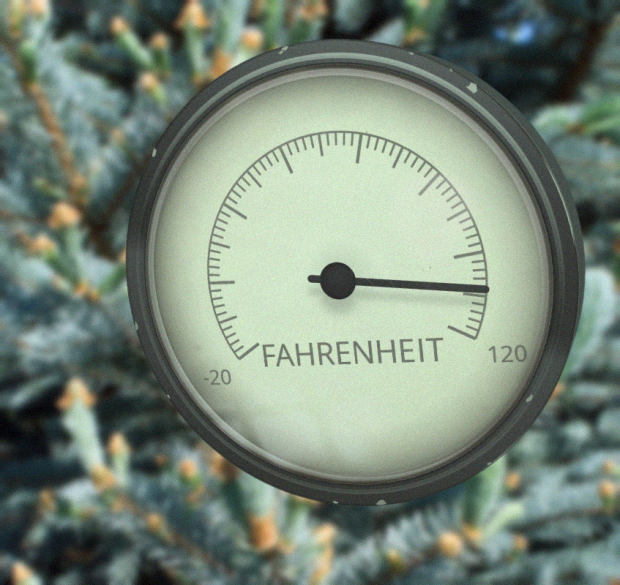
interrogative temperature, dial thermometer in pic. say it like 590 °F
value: 108 °F
